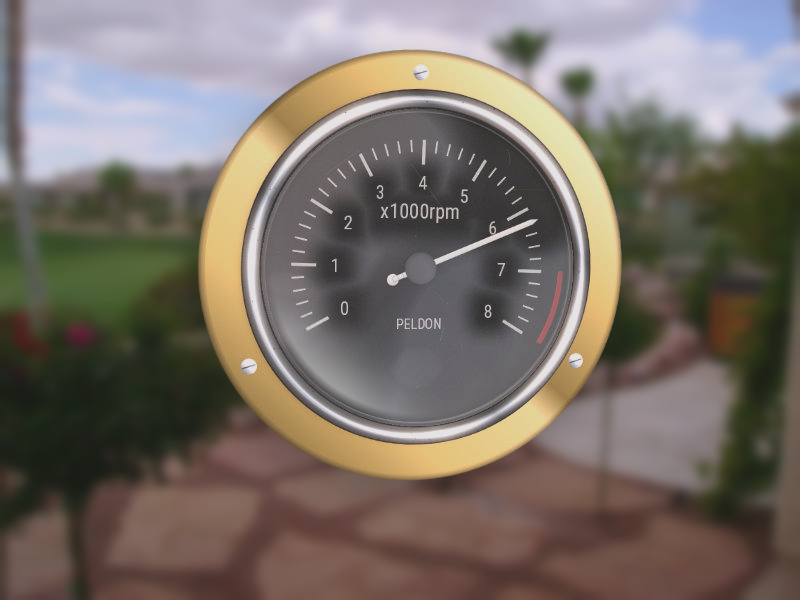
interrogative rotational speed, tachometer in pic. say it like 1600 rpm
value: 6200 rpm
